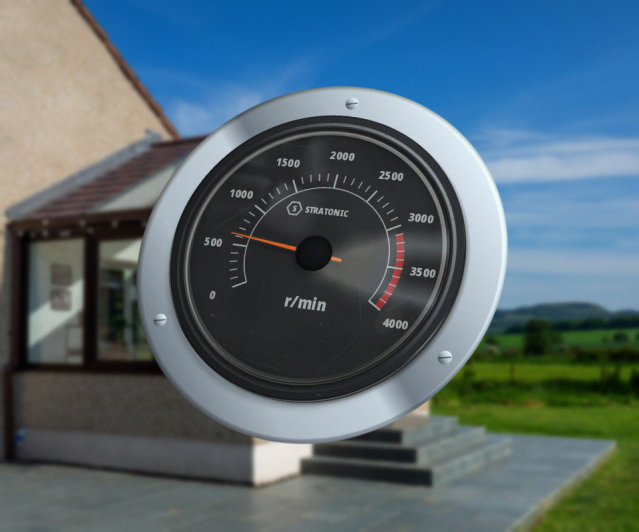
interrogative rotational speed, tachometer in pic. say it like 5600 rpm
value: 600 rpm
